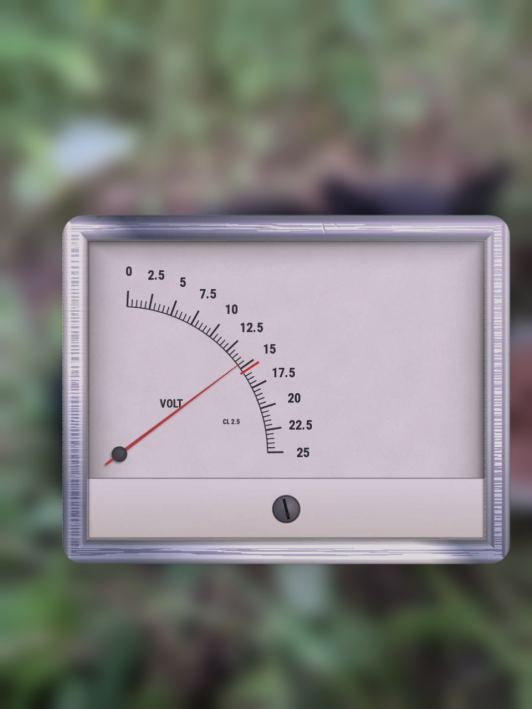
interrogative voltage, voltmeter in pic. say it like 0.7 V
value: 14.5 V
